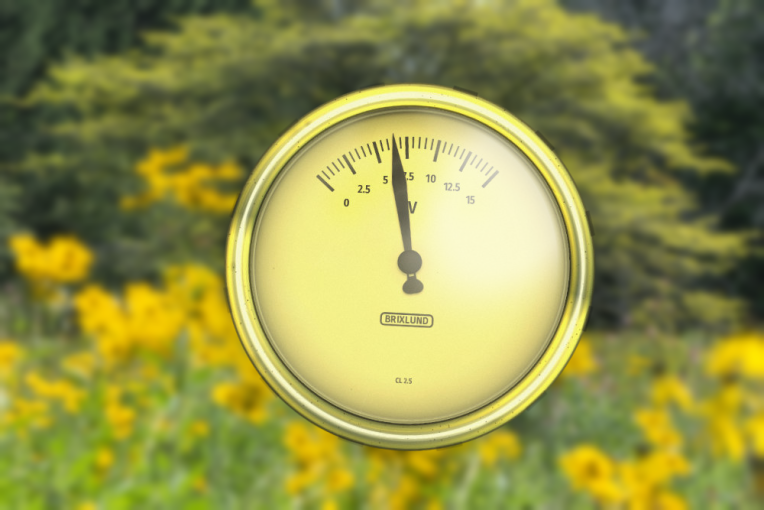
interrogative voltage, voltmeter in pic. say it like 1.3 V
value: 6.5 V
